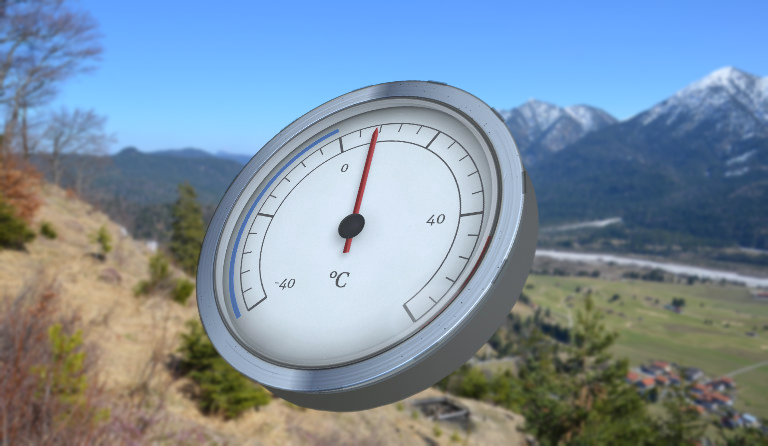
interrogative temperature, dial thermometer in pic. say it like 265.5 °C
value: 8 °C
